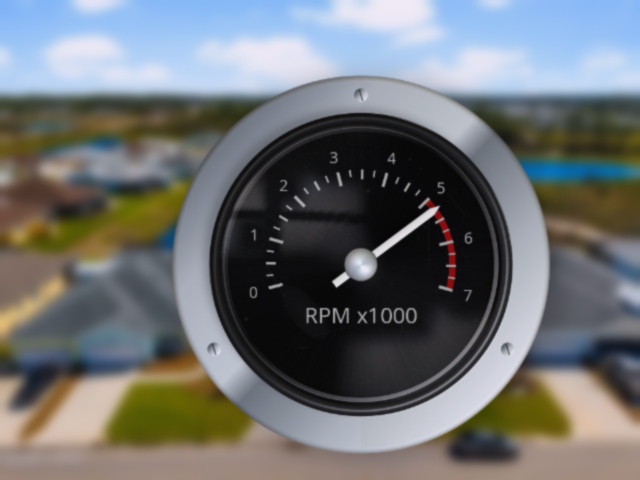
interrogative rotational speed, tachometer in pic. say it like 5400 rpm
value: 5250 rpm
